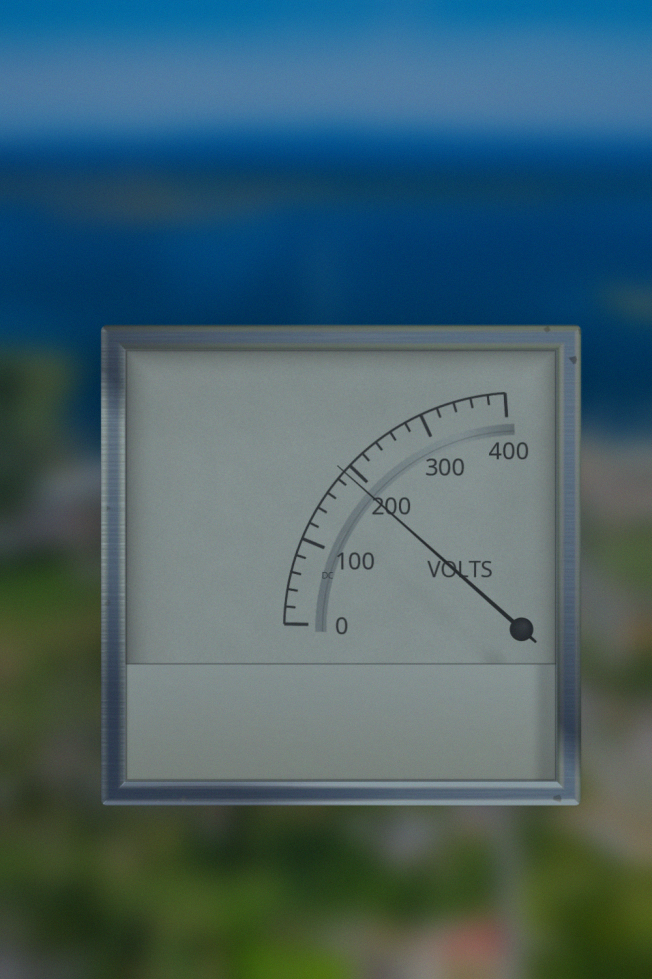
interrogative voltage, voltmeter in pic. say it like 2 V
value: 190 V
